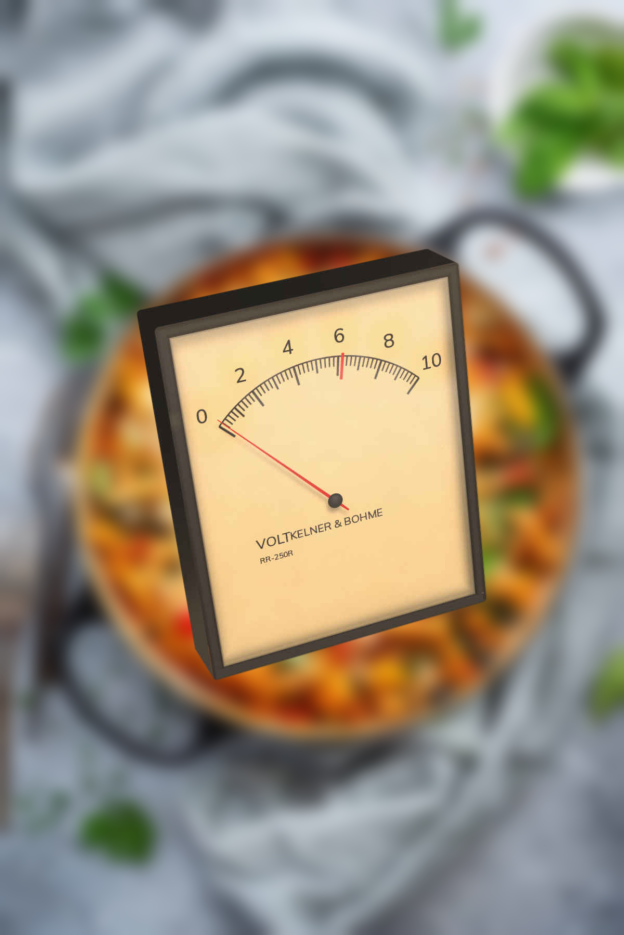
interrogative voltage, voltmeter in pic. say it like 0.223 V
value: 0.2 V
